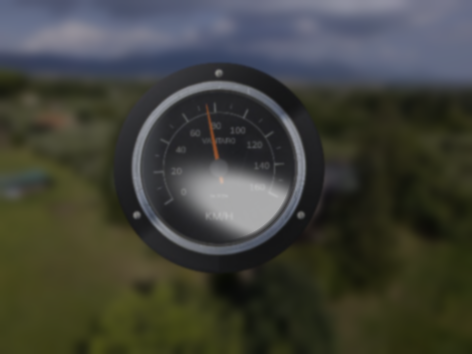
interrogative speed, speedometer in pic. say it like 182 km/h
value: 75 km/h
